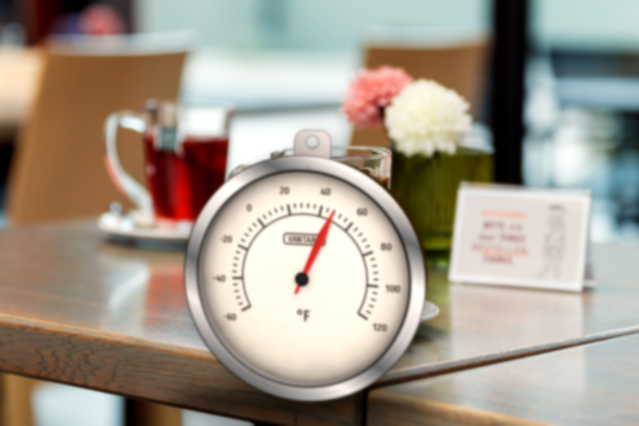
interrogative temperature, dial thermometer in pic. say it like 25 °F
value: 48 °F
